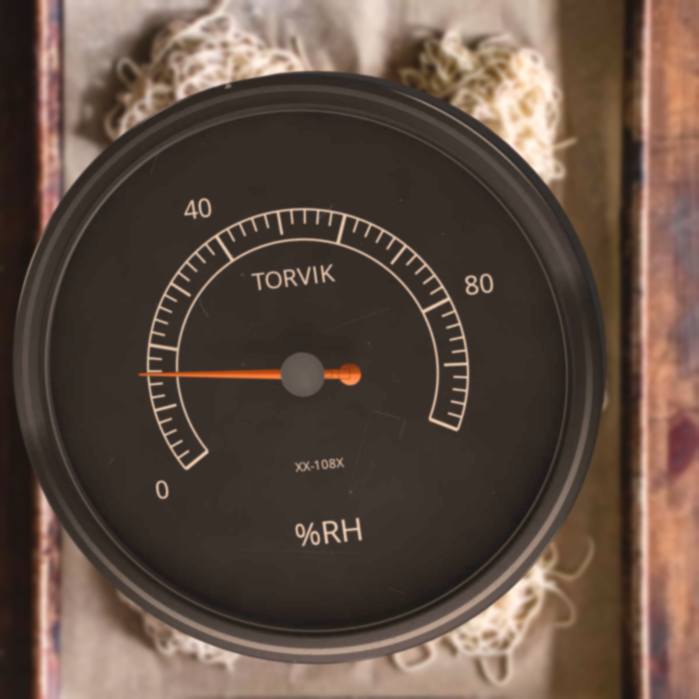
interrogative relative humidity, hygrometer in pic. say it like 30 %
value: 16 %
